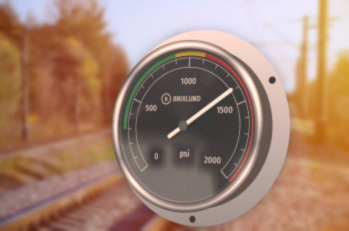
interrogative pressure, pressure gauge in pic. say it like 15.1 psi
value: 1400 psi
